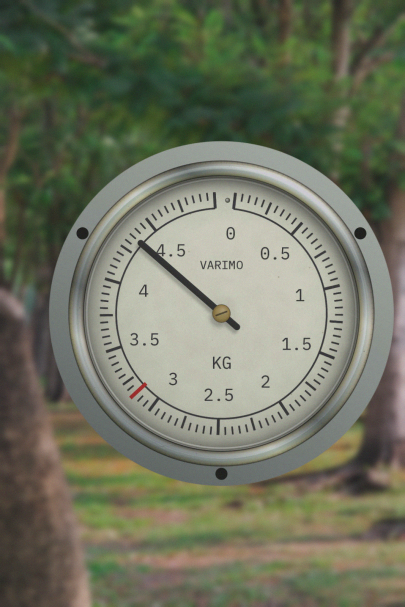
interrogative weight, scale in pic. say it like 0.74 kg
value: 4.35 kg
